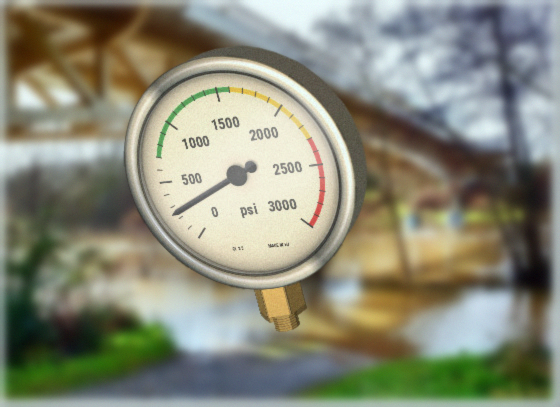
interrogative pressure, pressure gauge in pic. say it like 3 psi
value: 250 psi
